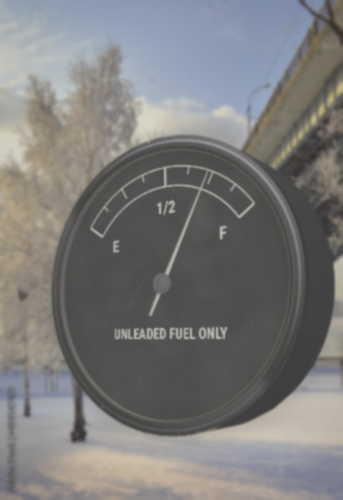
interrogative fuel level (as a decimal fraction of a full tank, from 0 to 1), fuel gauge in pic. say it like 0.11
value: 0.75
